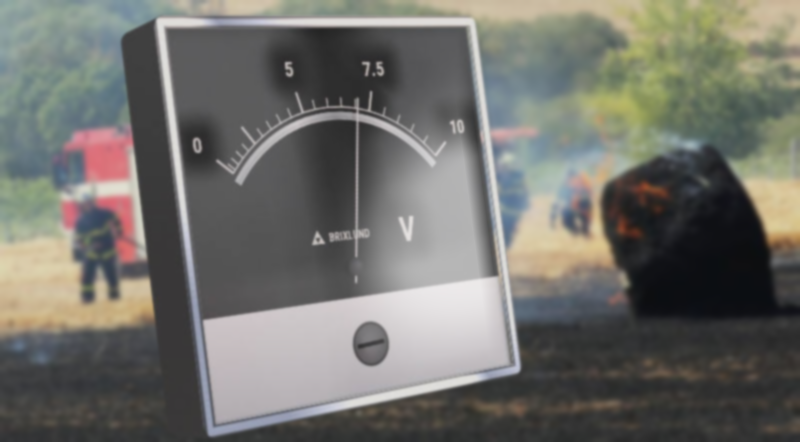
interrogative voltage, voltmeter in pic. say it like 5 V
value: 7 V
